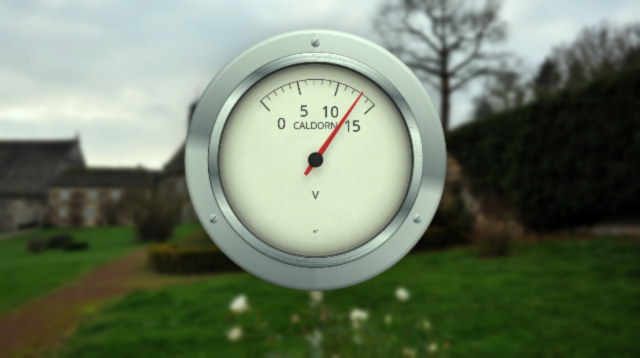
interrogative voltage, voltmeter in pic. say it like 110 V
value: 13 V
